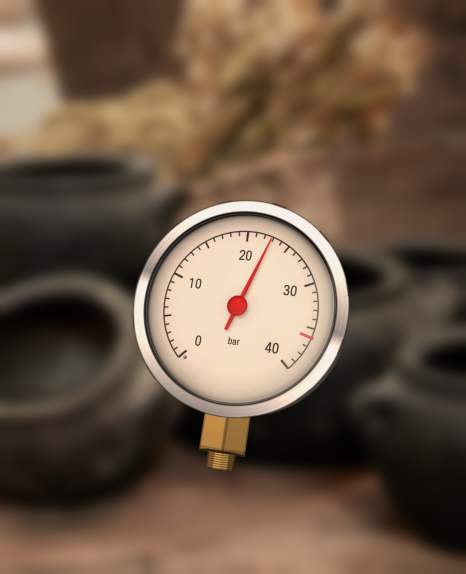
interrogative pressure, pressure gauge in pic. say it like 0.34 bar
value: 23 bar
